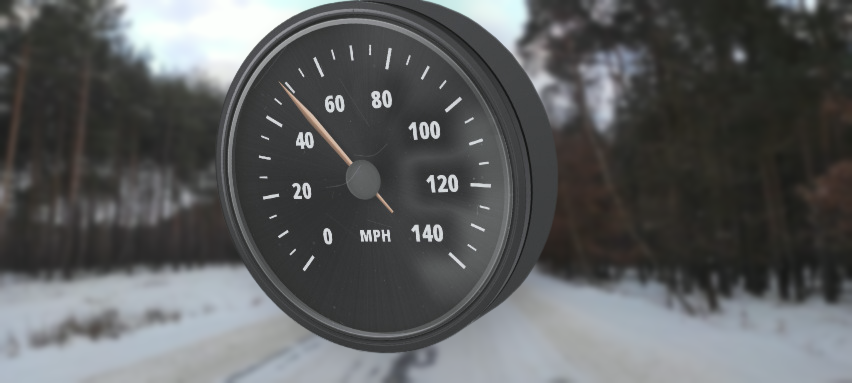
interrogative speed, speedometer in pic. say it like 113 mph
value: 50 mph
